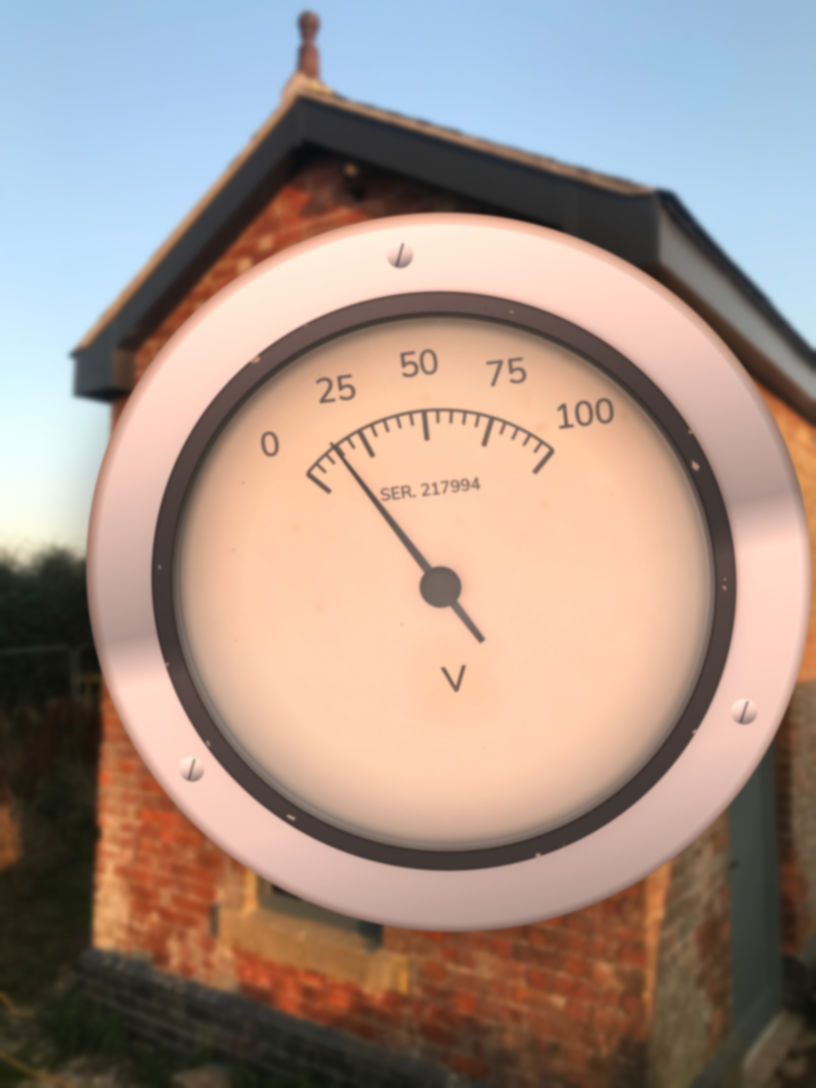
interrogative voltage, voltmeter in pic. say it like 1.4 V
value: 15 V
